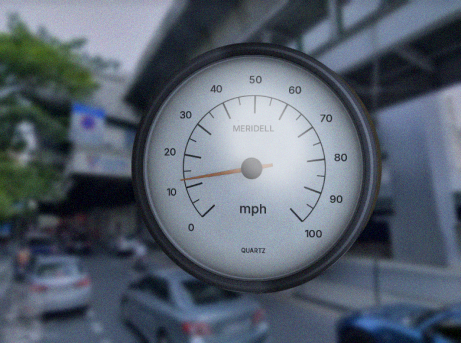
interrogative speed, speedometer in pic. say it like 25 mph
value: 12.5 mph
